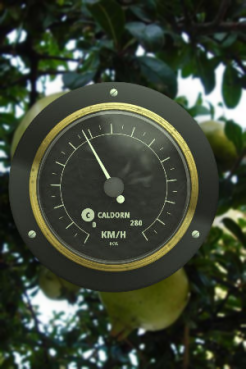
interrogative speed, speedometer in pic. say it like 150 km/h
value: 115 km/h
